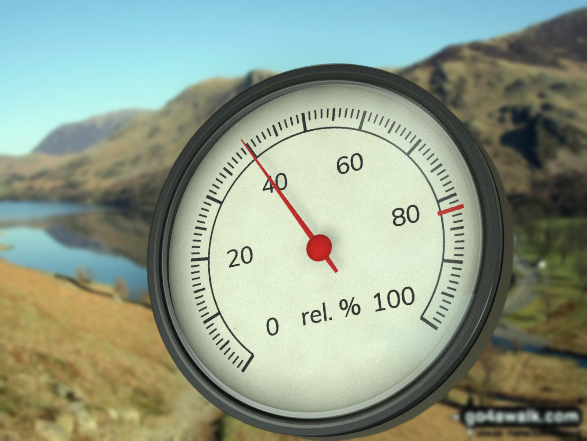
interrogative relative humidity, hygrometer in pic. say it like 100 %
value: 40 %
